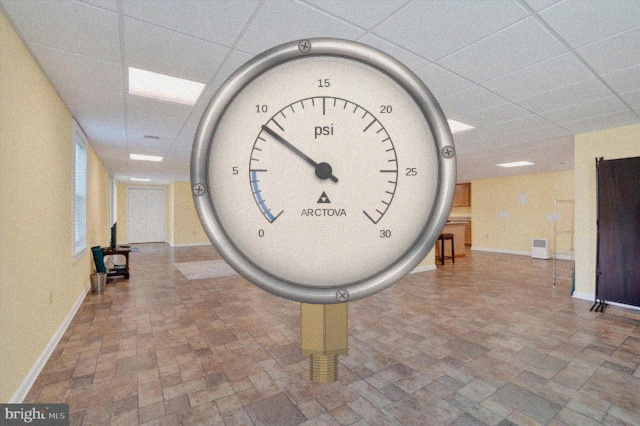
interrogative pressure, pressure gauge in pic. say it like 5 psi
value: 9 psi
